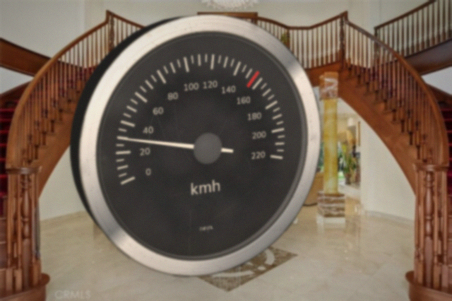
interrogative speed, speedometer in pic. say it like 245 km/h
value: 30 km/h
